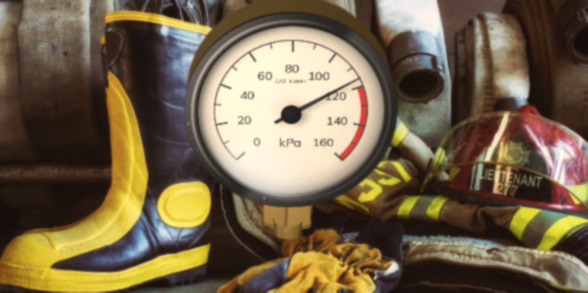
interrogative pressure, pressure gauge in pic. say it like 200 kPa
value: 115 kPa
